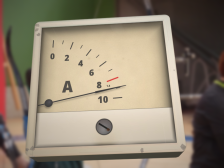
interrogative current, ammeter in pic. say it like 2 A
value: 9 A
